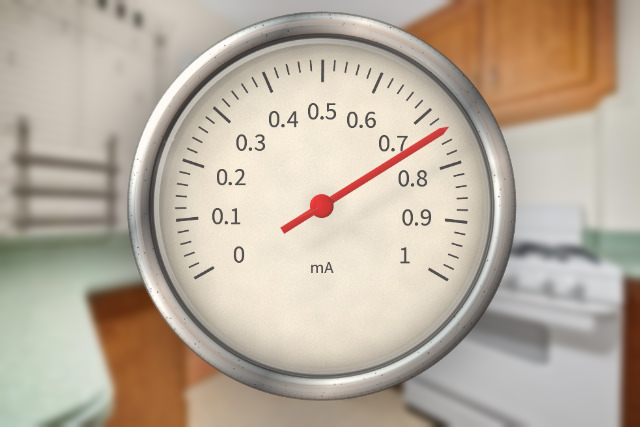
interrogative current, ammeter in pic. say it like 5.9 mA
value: 0.74 mA
